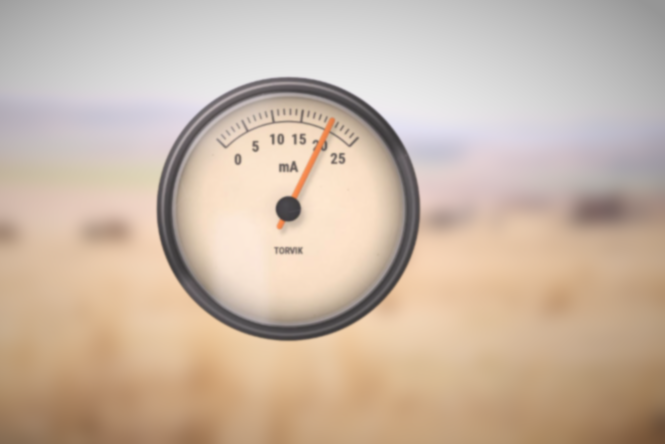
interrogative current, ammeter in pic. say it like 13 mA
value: 20 mA
